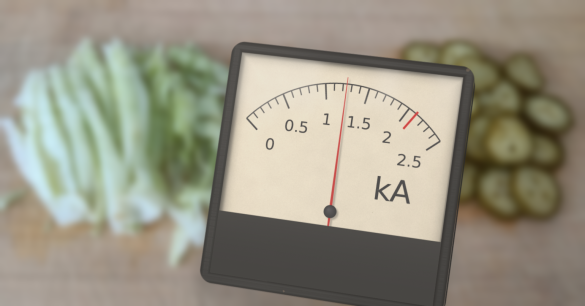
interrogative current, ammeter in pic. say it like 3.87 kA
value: 1.25 kA
